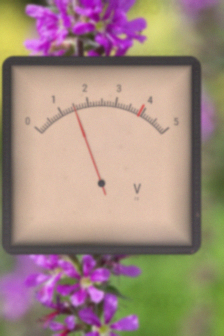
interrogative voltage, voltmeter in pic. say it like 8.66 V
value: 1.5 V
